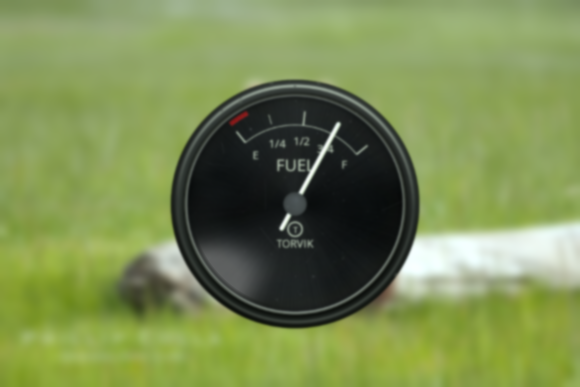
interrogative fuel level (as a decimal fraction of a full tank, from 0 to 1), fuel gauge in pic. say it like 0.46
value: 0.75
